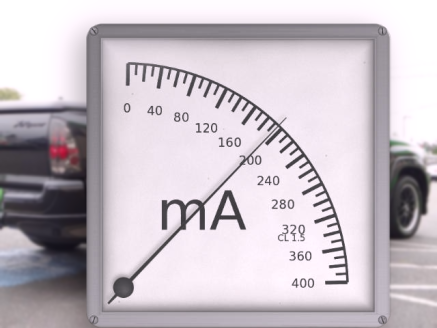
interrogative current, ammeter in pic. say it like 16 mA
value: 195 mA
